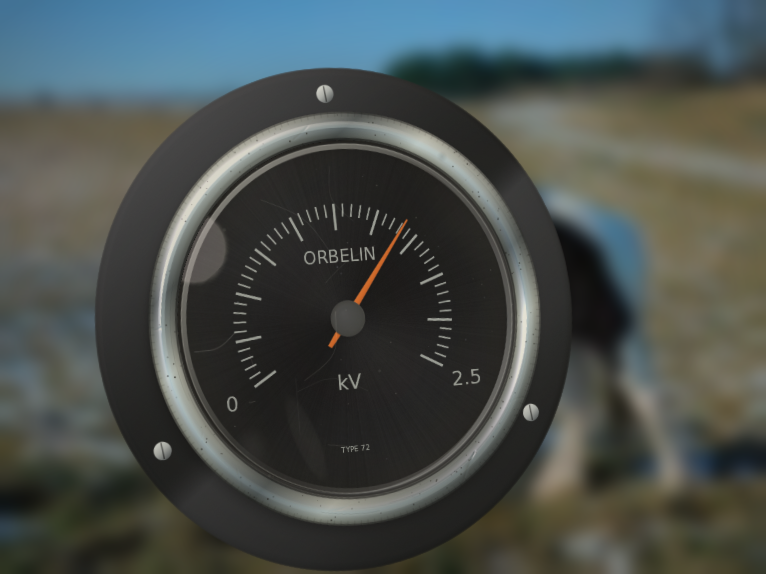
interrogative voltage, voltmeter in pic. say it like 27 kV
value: 1.65 kV
